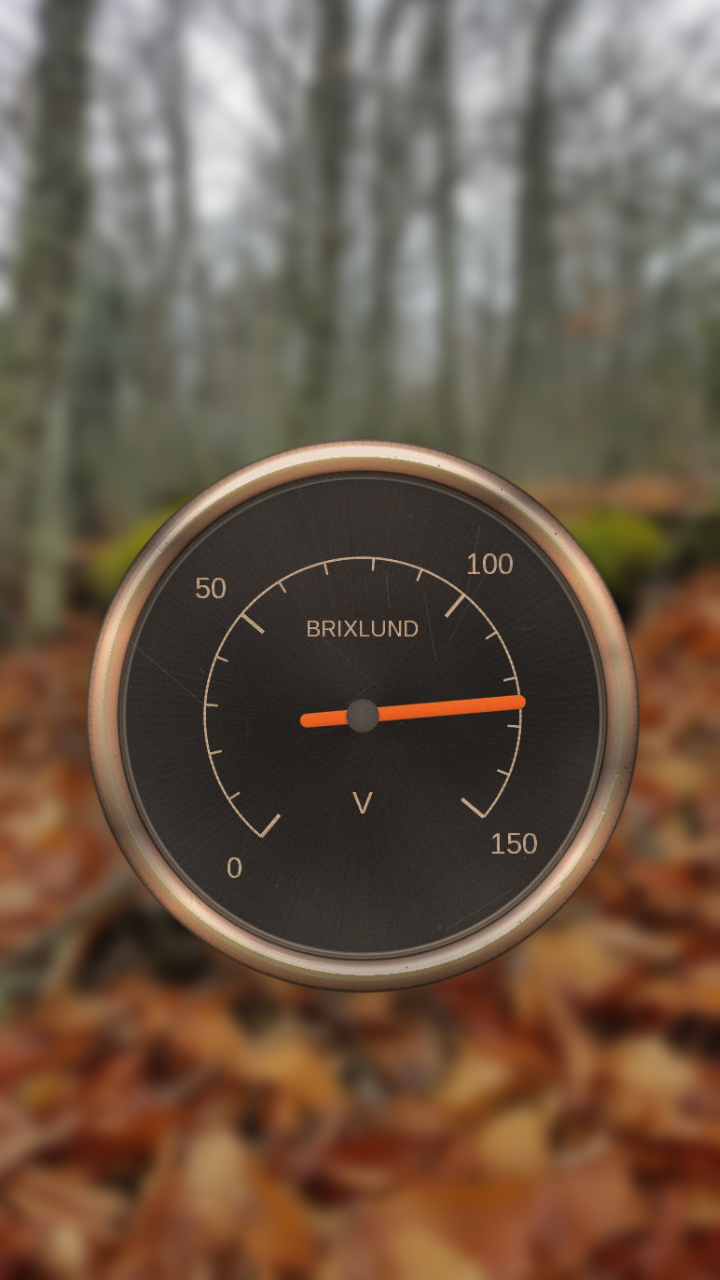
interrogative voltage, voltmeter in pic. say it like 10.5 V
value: 125 V
